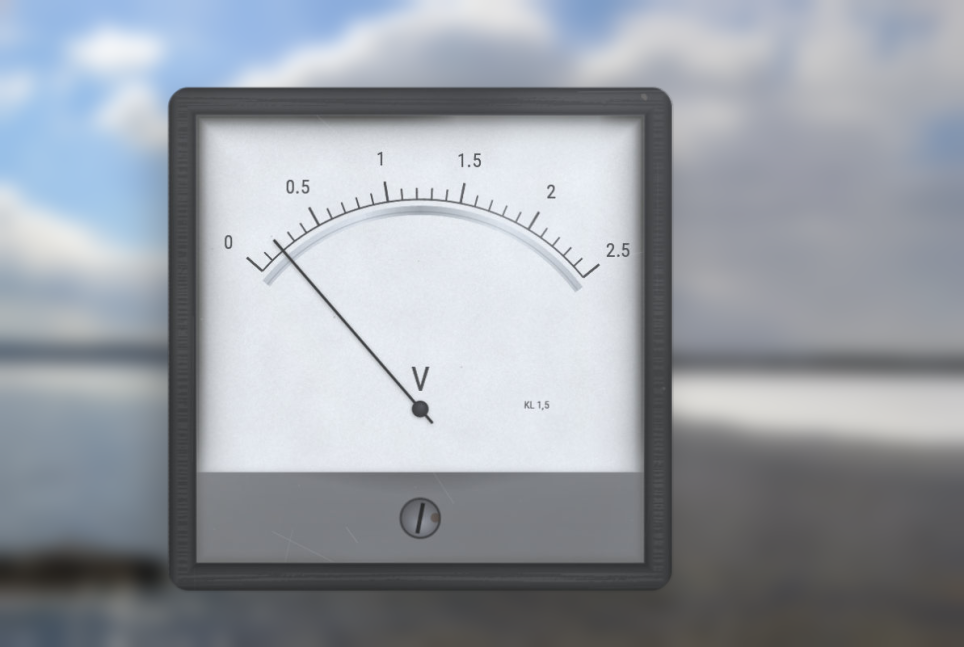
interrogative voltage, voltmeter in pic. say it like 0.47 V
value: 0.2 V
